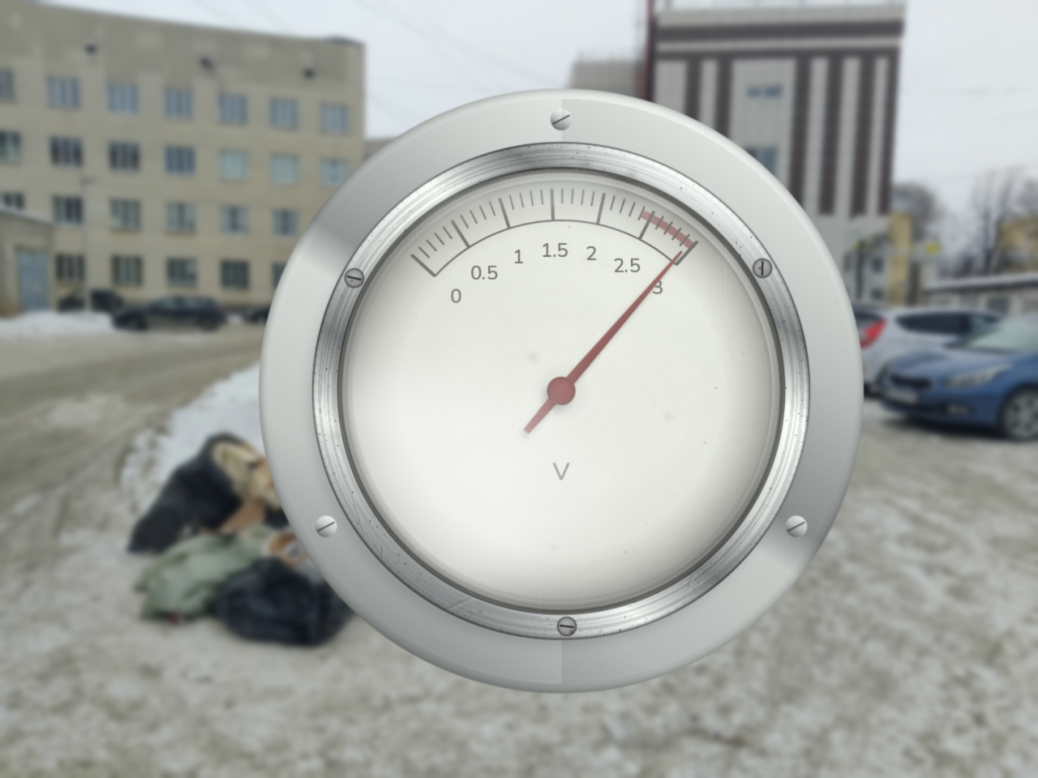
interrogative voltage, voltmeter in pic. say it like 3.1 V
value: 2.95 V
